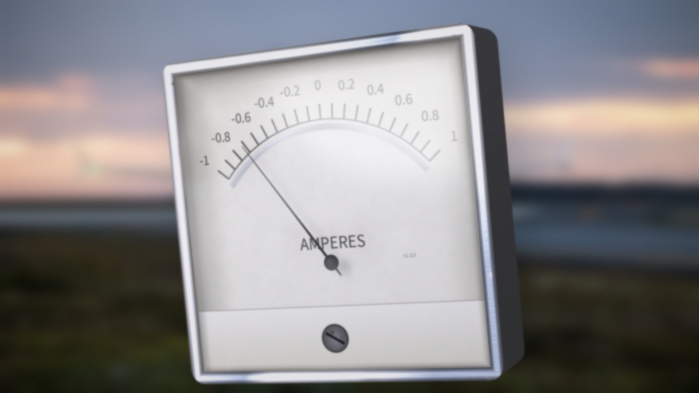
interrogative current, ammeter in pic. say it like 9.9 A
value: -0.7 A
